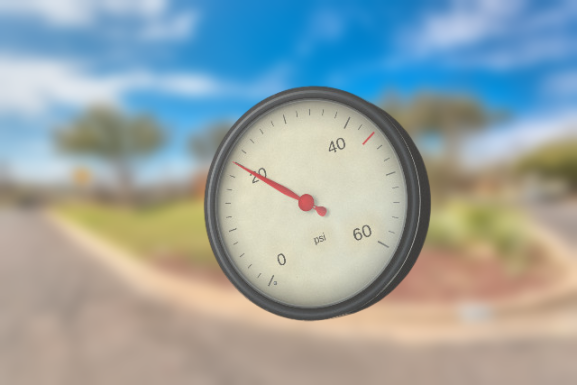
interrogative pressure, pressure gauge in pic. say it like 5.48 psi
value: 20 psi
